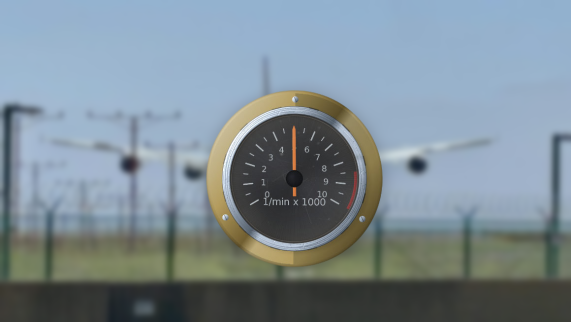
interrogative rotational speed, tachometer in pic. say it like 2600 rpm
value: 5000 rpm
